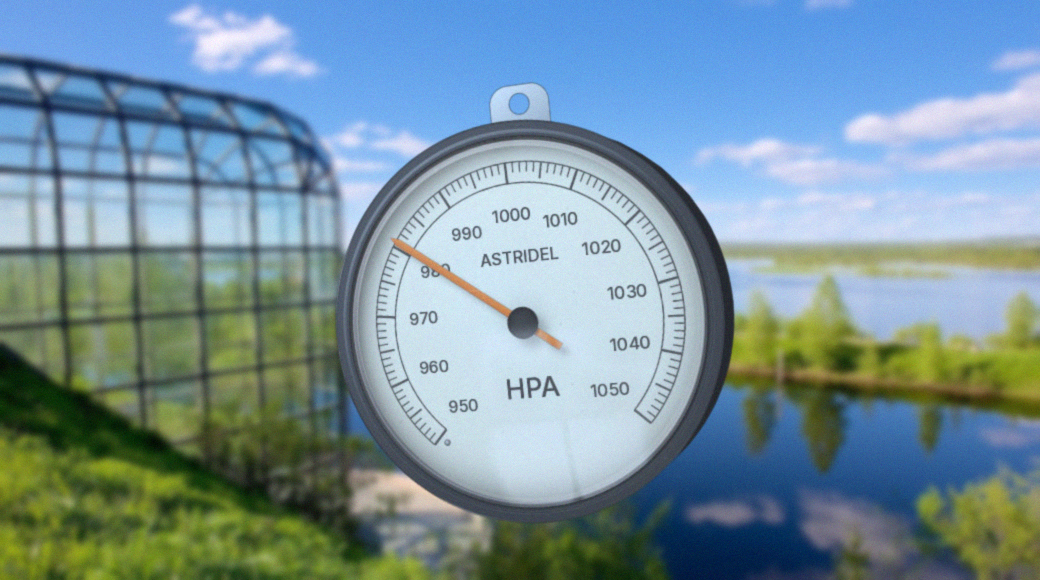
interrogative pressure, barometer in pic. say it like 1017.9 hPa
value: 981 hPa
